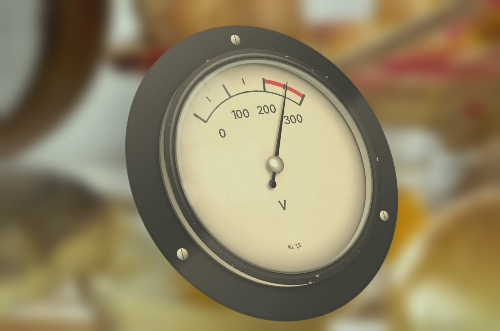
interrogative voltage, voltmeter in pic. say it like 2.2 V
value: 250 V
